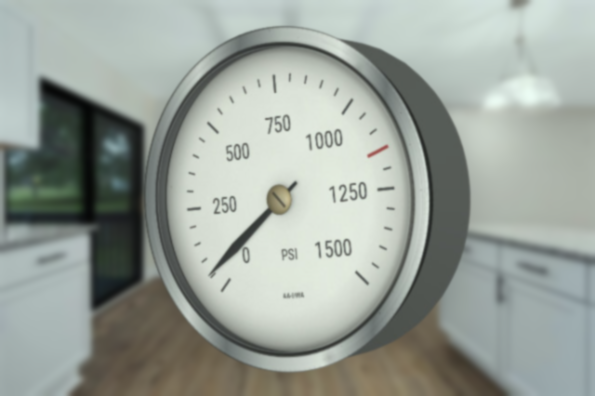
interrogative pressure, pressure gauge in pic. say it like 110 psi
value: 50 psi
